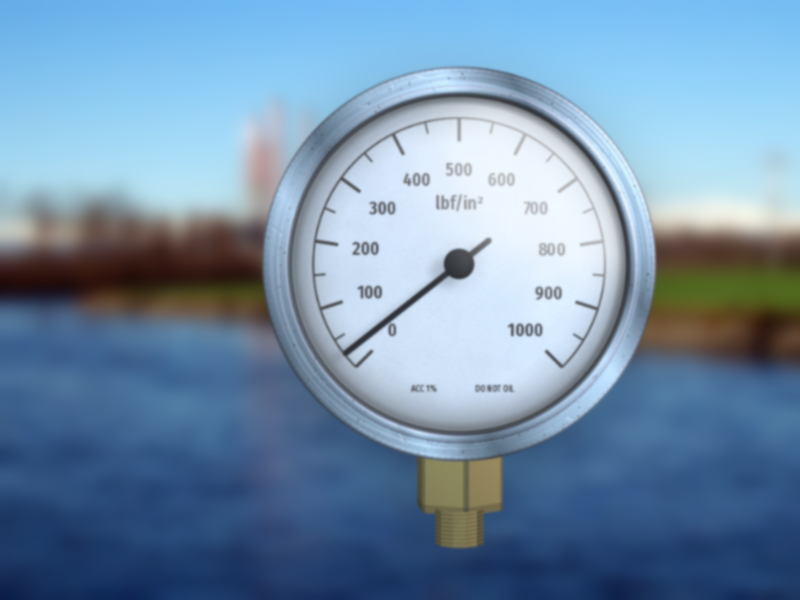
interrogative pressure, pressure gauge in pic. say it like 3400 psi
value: 25 psi
